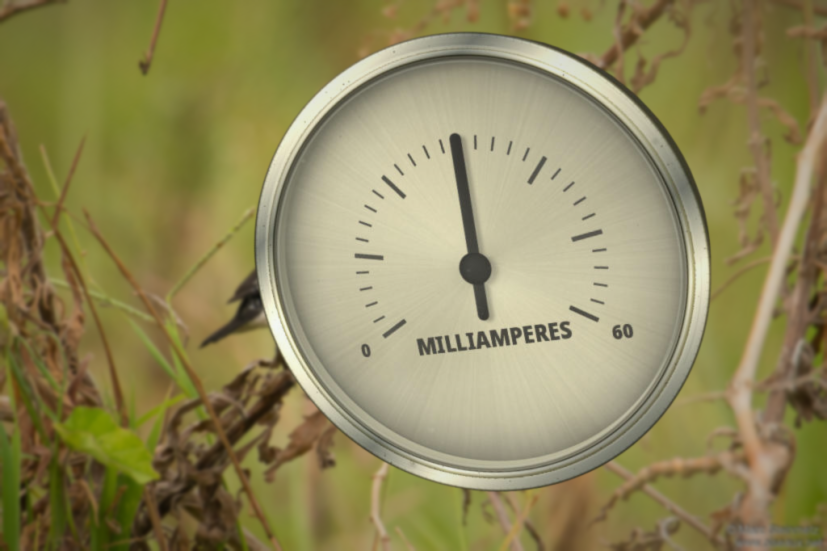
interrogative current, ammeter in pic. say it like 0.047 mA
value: 30 mA
